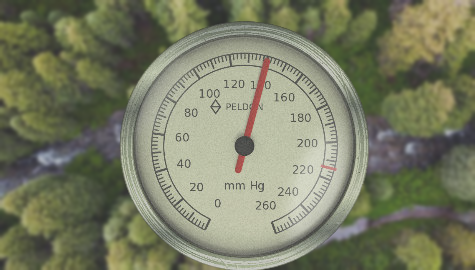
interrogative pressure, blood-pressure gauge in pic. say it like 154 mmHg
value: 140 mmHg
